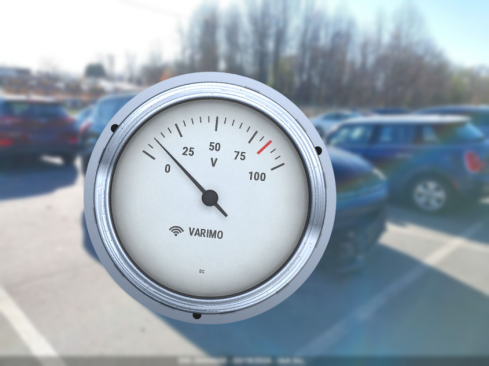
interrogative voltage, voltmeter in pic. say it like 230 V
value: 10 V
